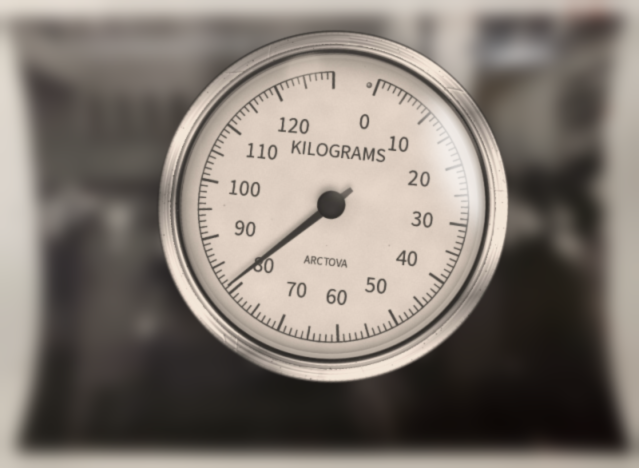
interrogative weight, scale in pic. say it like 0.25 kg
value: 81 kg
